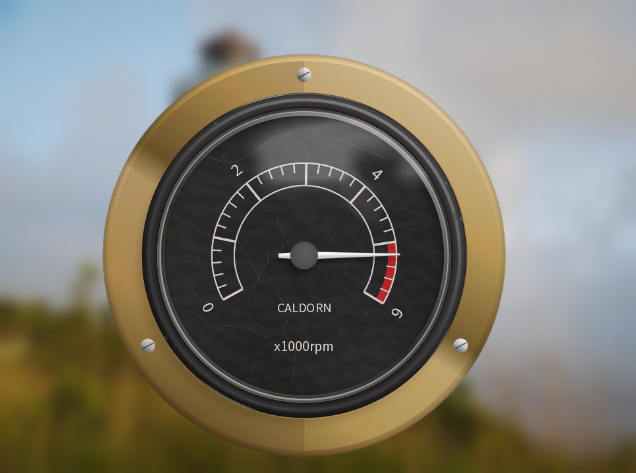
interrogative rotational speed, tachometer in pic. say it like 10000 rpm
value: 5200 rpm
